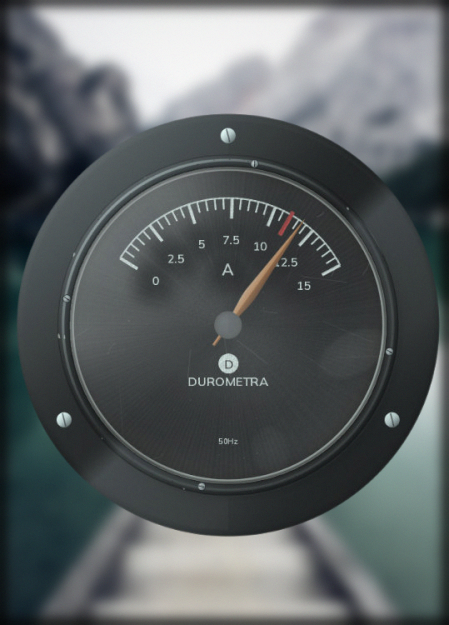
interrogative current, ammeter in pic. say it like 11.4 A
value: 11.75 A
